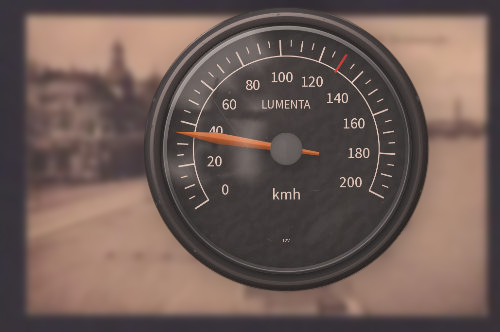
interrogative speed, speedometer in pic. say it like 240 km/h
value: 35 km/h
